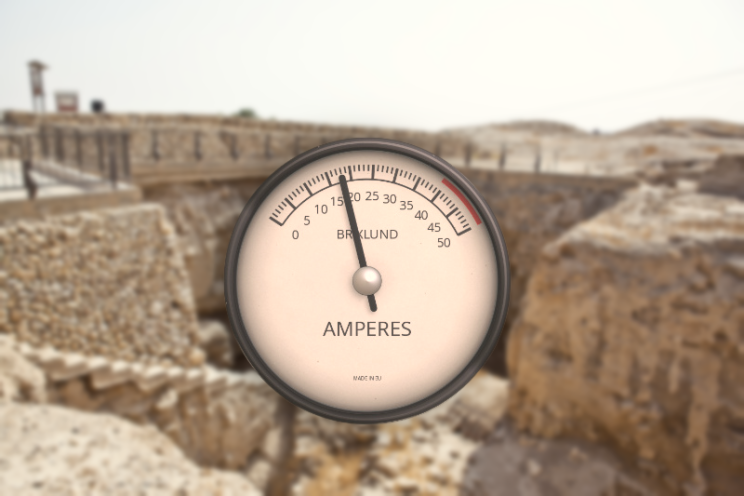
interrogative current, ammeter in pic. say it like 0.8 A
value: 18 A
